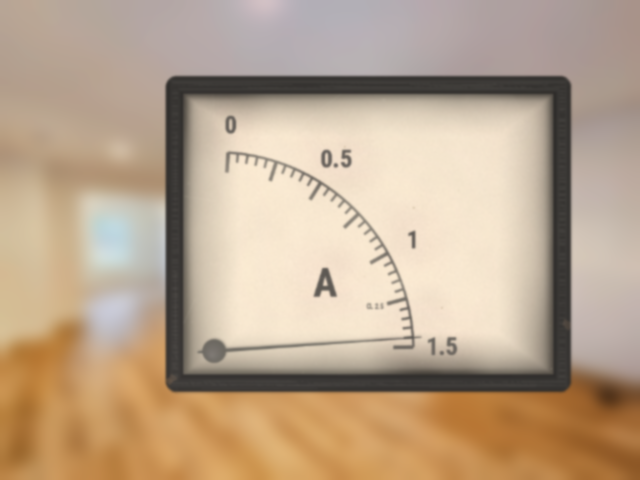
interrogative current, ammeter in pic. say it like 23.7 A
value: 1.45 A
